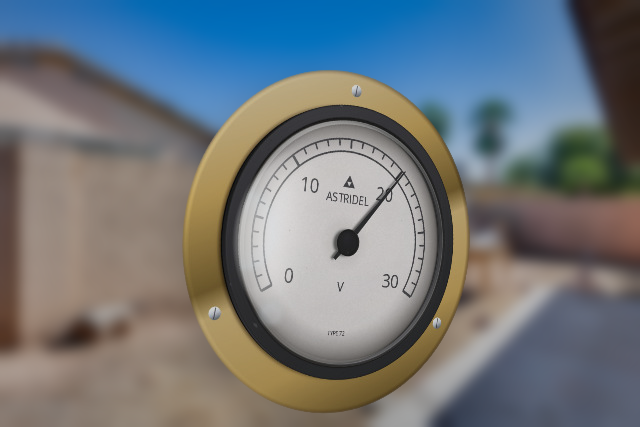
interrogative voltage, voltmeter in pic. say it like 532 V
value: 20 V
